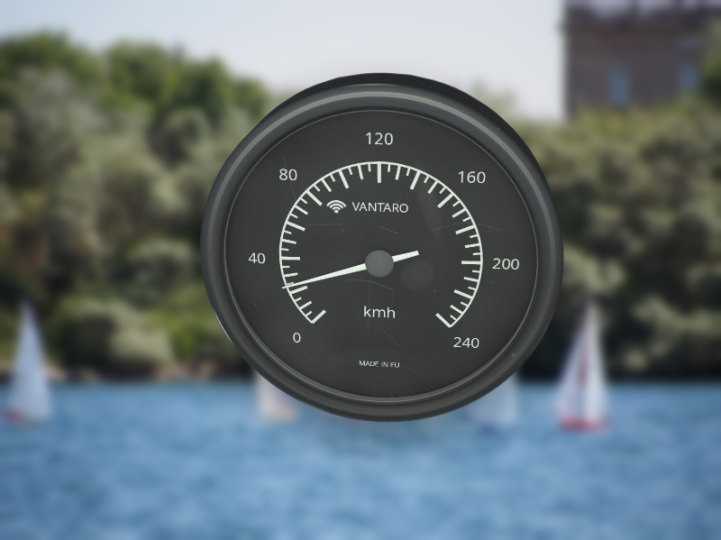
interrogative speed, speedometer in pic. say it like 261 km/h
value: 25 km/h
